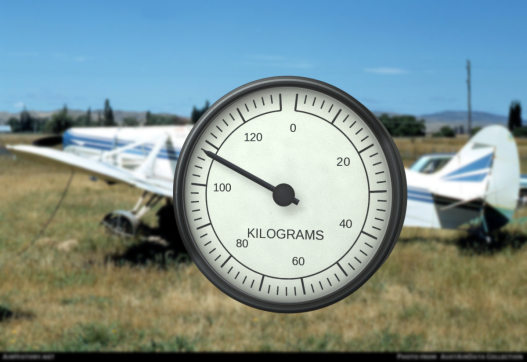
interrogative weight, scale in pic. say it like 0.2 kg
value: 108 kg
